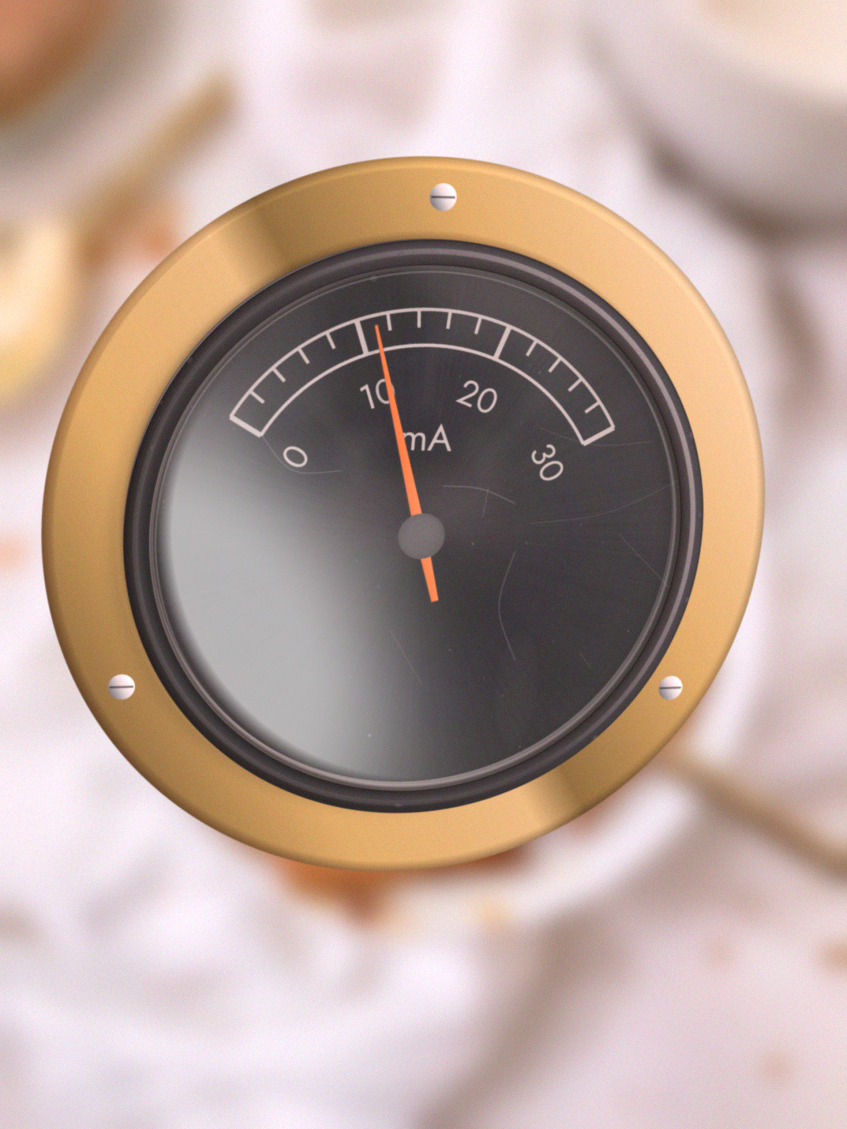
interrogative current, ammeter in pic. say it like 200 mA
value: 11 mA
